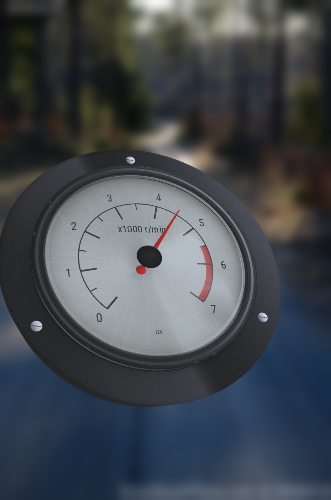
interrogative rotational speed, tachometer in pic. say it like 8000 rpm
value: 4500 rpm
